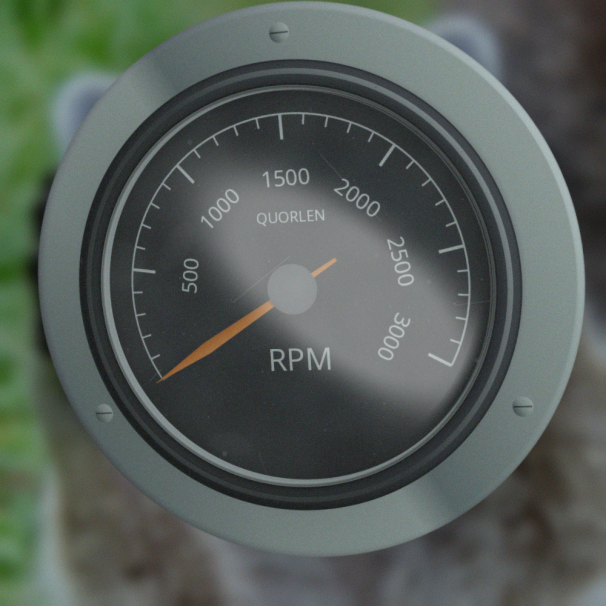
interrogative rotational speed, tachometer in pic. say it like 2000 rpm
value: 0 rpm
